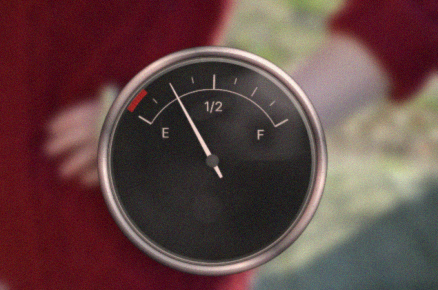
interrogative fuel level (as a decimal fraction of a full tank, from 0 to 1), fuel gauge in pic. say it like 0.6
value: 0.25
